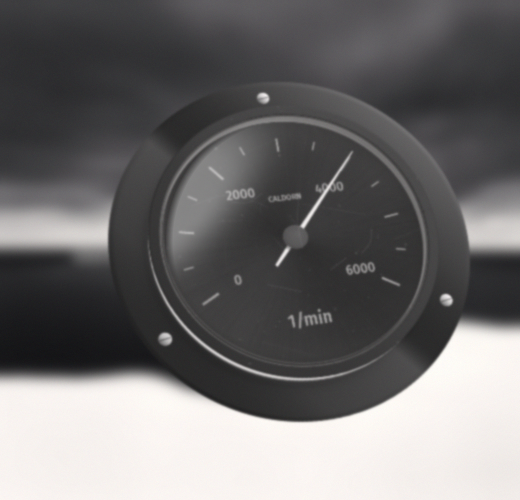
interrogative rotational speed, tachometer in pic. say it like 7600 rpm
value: 4000 rpm
